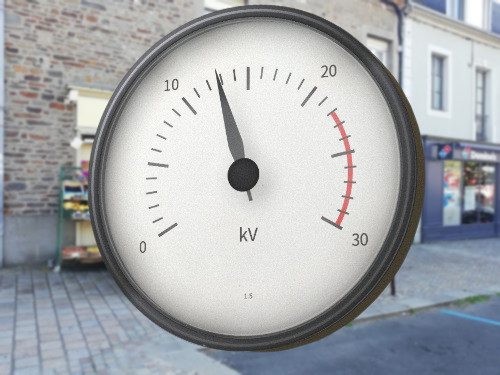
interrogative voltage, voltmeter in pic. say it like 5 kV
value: 13 kV
